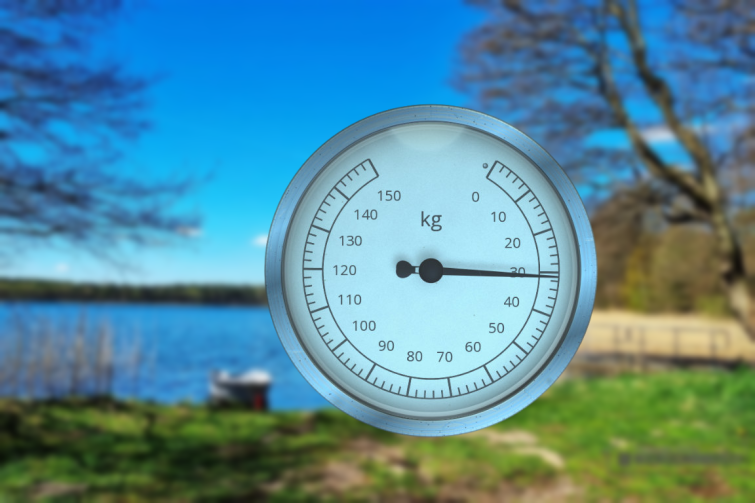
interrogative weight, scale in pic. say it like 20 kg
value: 31 kg
